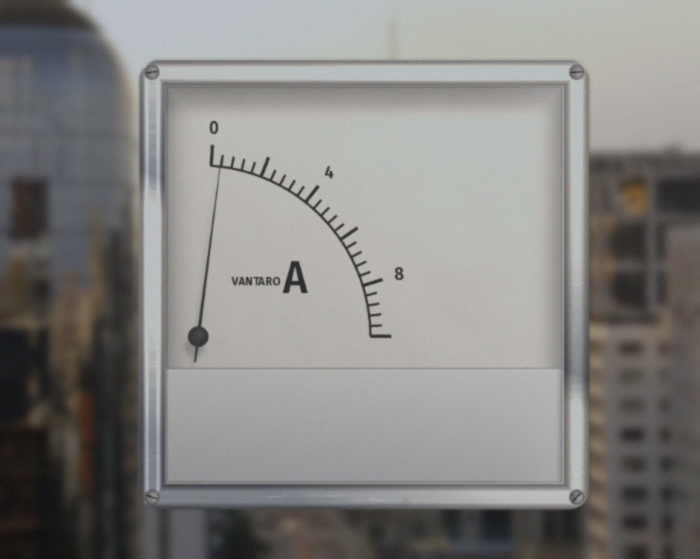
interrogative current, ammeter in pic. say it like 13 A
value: 0.4 A
